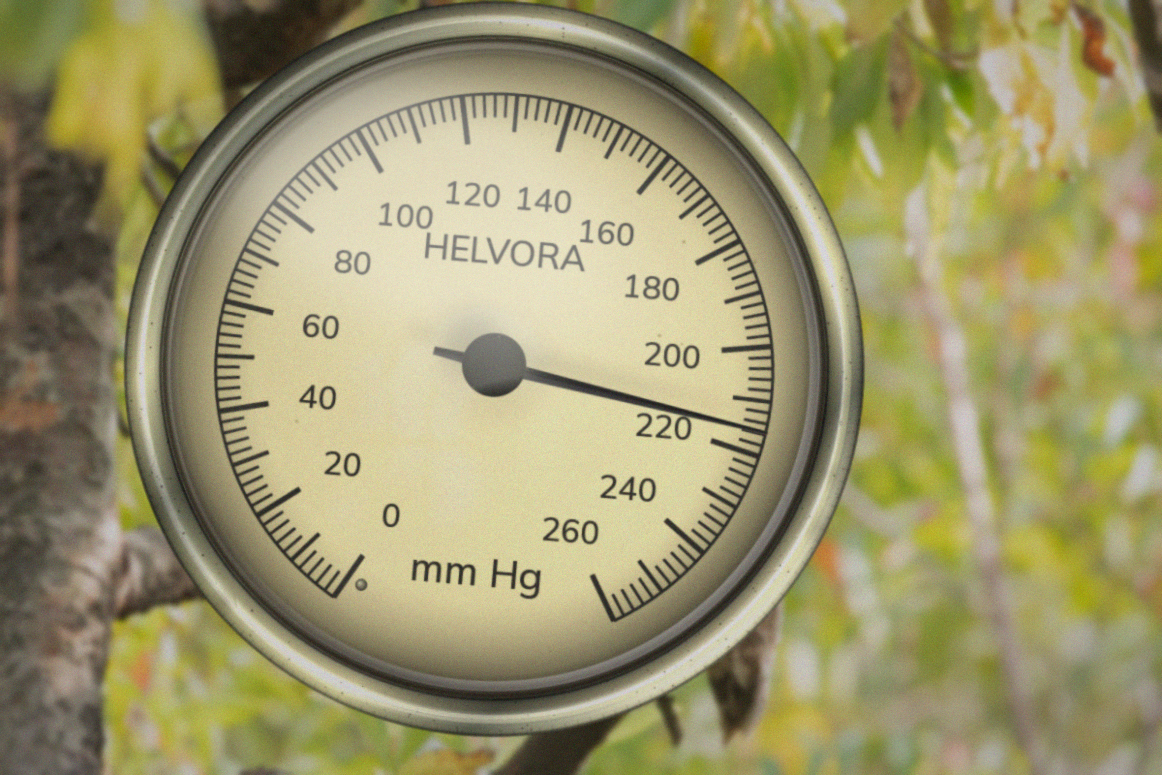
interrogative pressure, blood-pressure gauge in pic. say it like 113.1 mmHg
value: 216 mmHg
